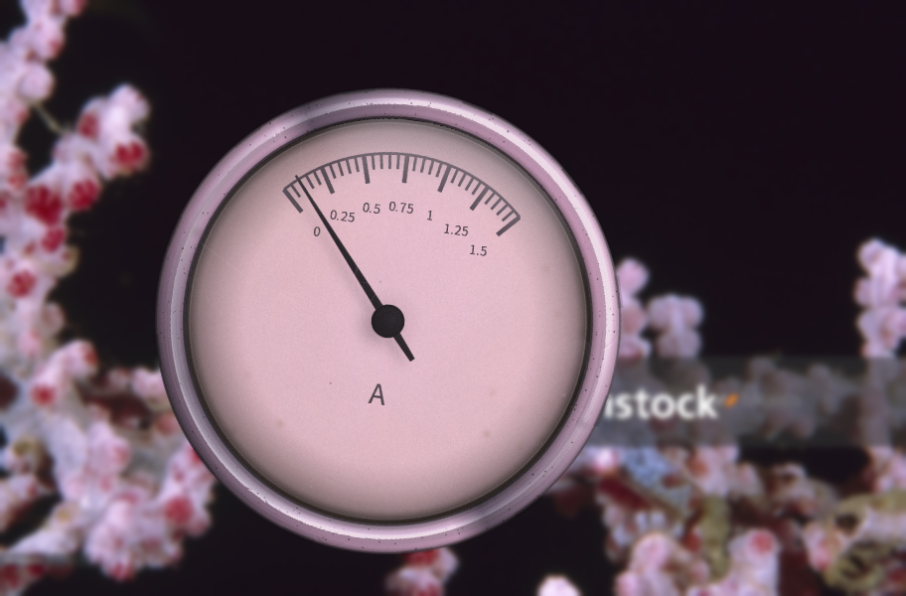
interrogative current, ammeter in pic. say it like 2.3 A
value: 0.1 A
